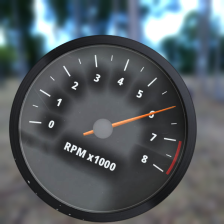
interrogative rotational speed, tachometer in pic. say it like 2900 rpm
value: 6000 rpm
